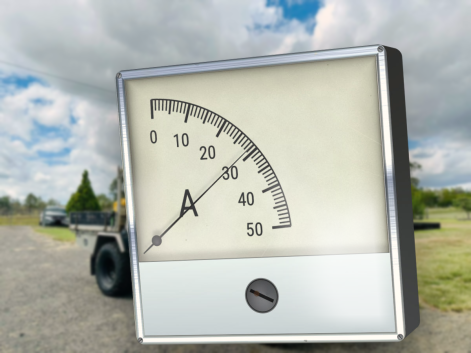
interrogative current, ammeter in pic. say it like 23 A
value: 29 A
